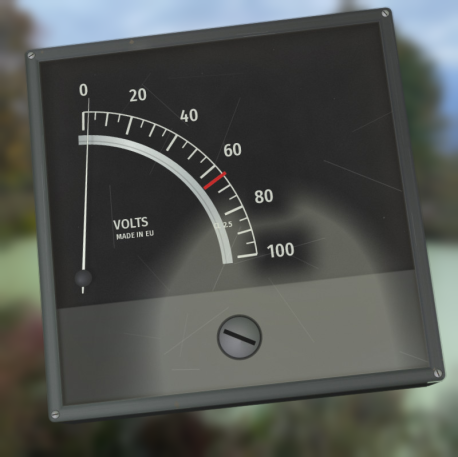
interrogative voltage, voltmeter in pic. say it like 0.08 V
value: 2.5 V
